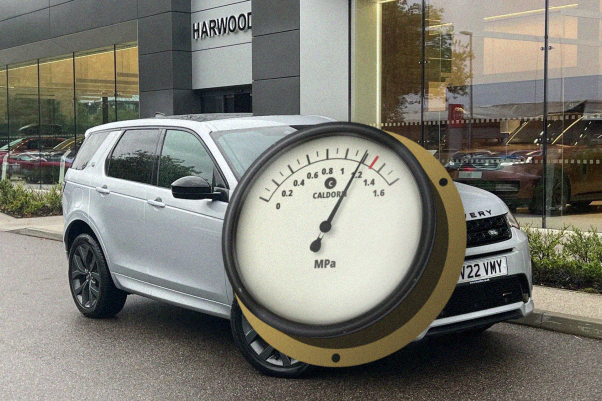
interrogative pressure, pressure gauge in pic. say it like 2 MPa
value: 1.2 MPa
